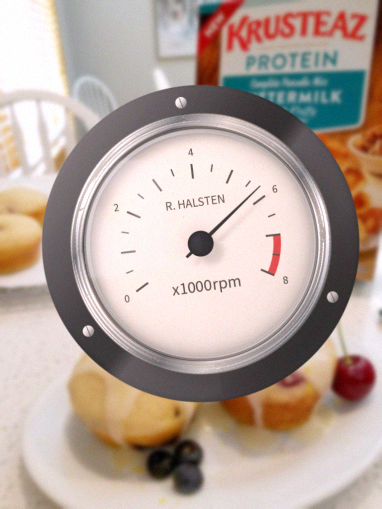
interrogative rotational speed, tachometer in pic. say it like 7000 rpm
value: 5750 rpm
